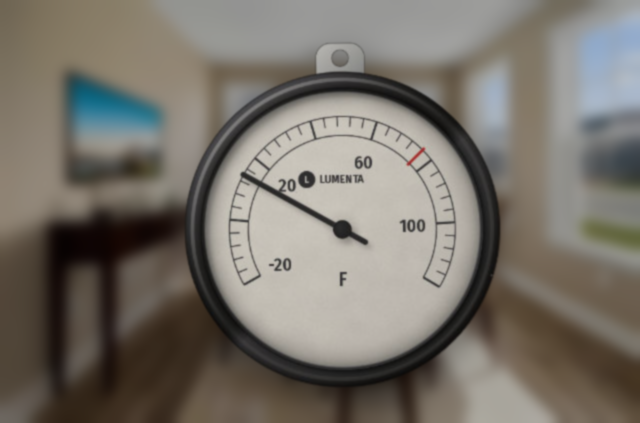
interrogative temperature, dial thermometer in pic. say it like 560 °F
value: 14 °F
